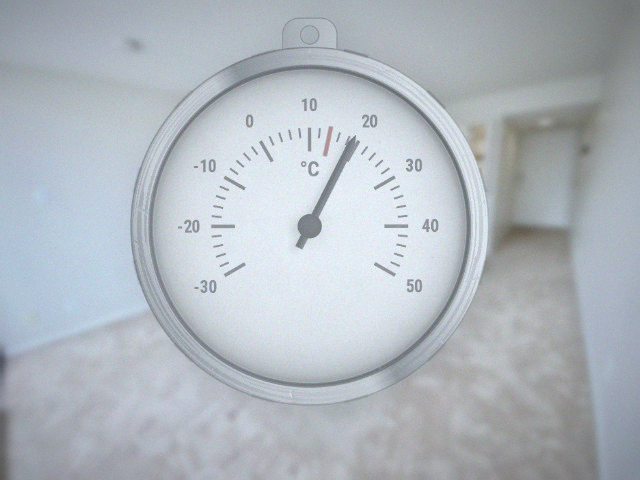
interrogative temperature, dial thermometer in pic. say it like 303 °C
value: 19 °C
